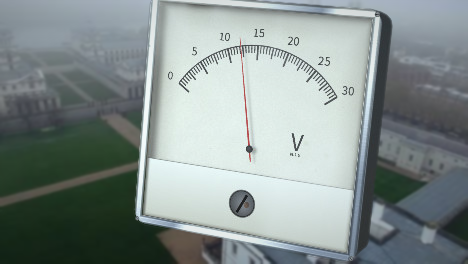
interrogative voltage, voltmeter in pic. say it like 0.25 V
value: 12.5 V
